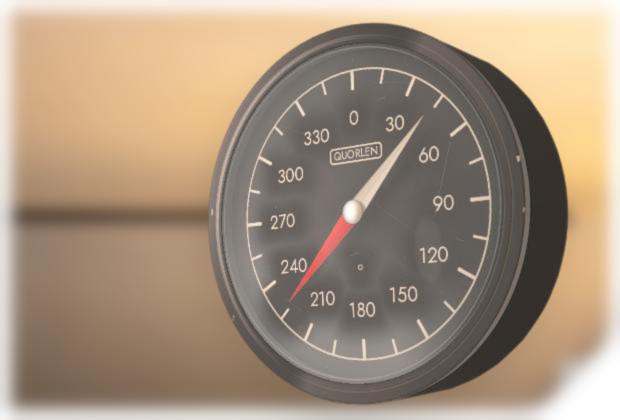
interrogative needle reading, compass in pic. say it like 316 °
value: 225 °
